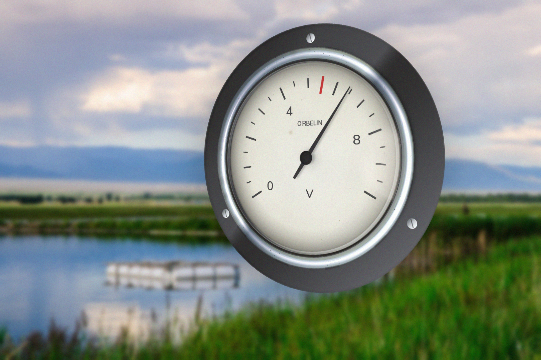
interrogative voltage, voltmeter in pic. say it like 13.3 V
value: 6.5 V
